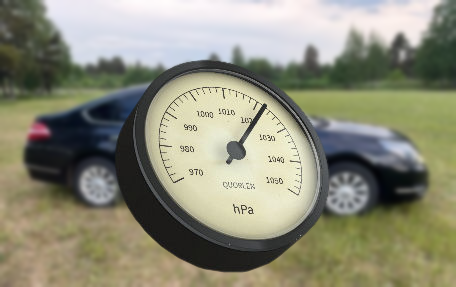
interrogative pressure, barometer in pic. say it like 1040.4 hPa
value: 1022 hPa
